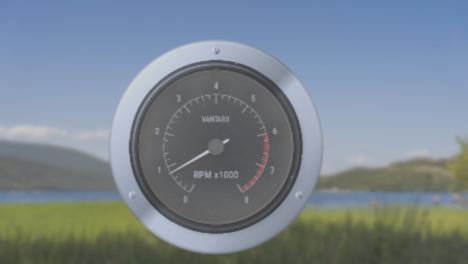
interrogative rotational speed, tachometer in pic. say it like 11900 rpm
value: 800 rpm
